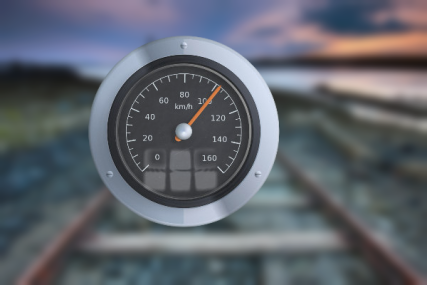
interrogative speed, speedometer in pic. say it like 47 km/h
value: 102.5 km/h
